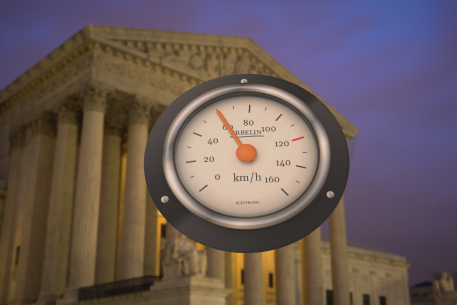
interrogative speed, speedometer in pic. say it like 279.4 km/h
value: 60 km/h
